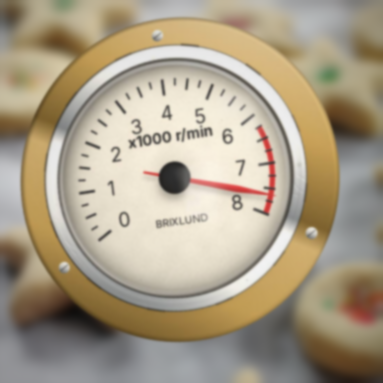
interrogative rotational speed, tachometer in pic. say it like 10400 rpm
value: 7625 rpm
